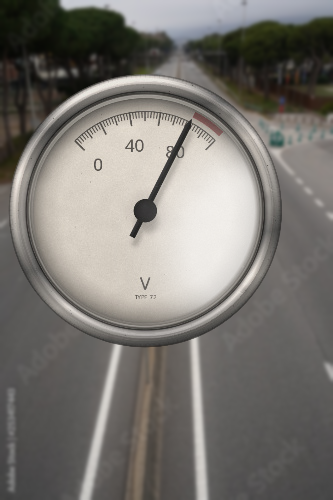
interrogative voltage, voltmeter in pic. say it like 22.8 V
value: 80 V
